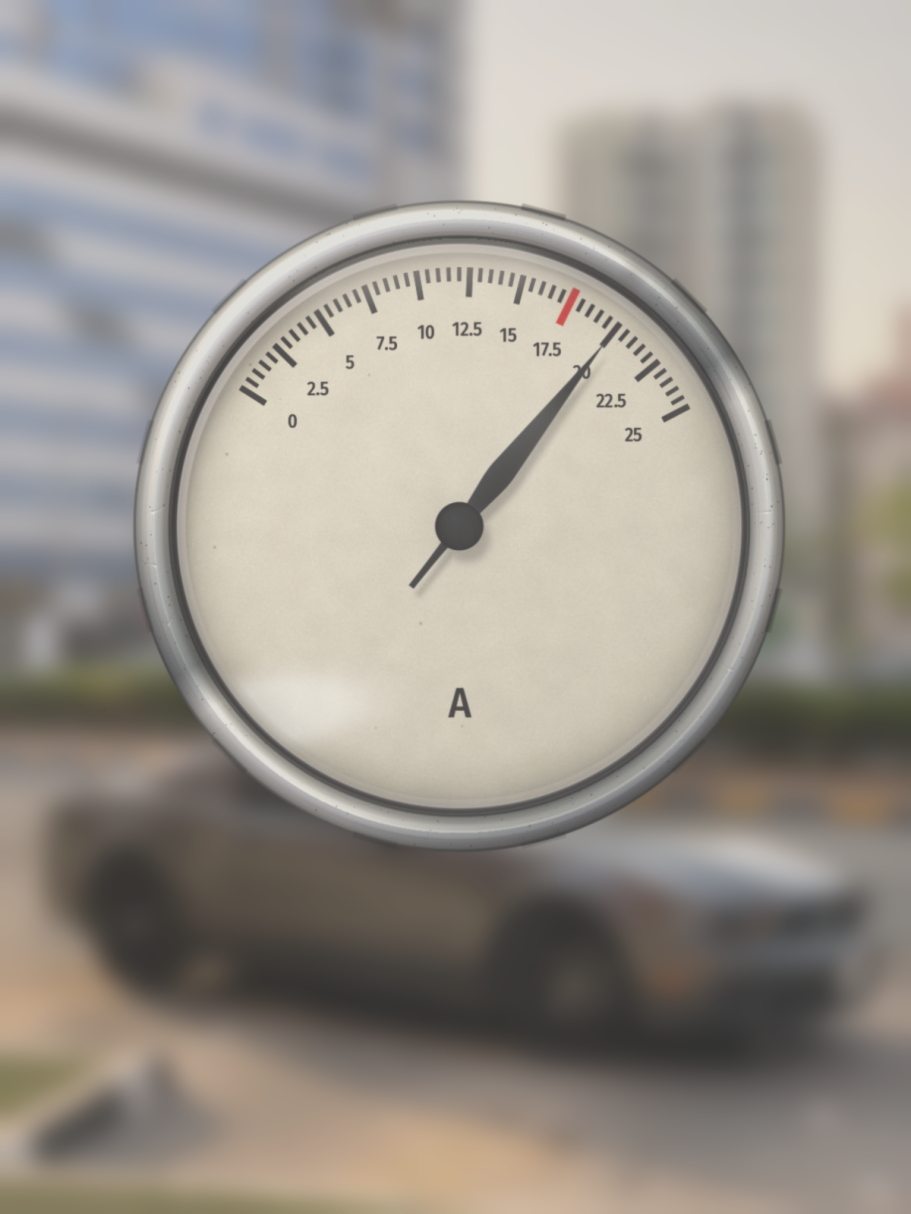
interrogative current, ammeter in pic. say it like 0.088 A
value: 20 A
